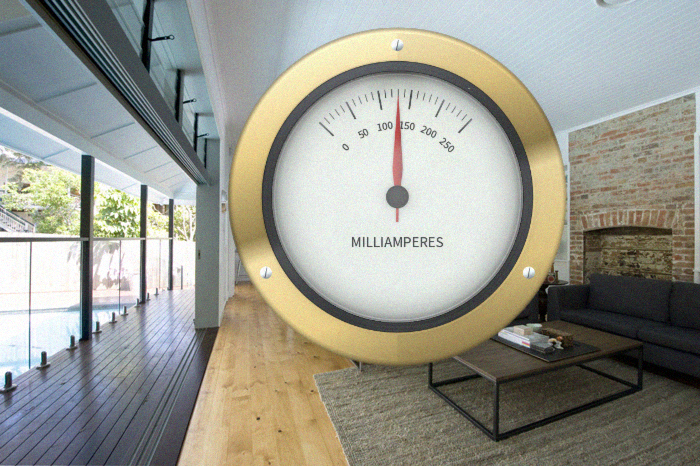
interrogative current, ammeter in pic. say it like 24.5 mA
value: 130 mA
